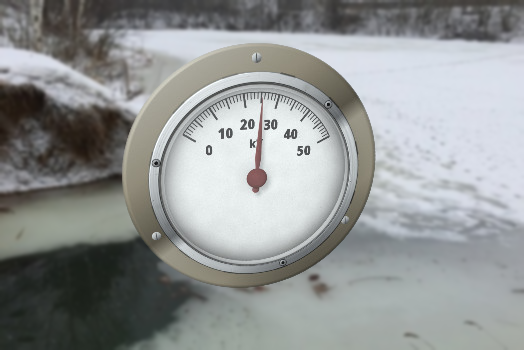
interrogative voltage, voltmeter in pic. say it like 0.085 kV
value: 25 kV
